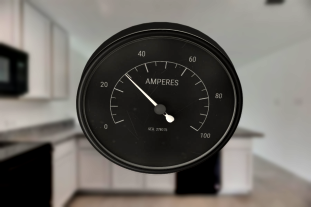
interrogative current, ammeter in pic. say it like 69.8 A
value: 30 A
